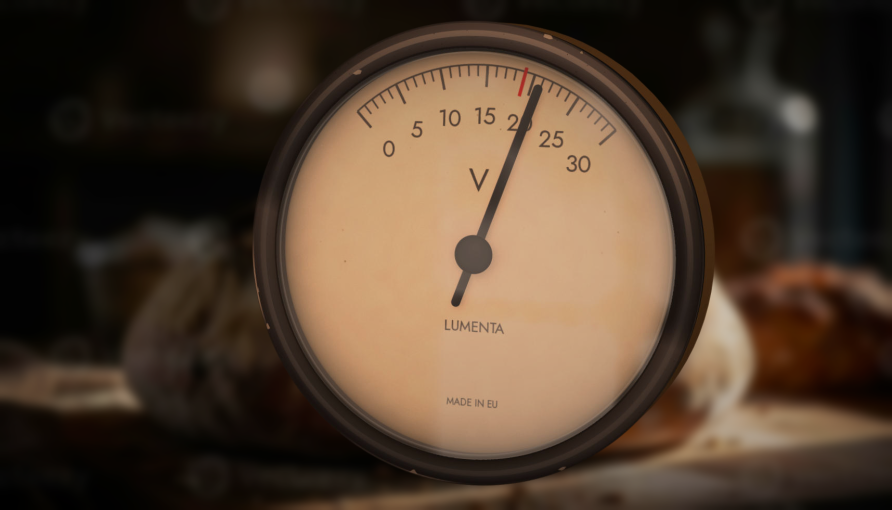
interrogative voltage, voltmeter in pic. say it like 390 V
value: 21 V
